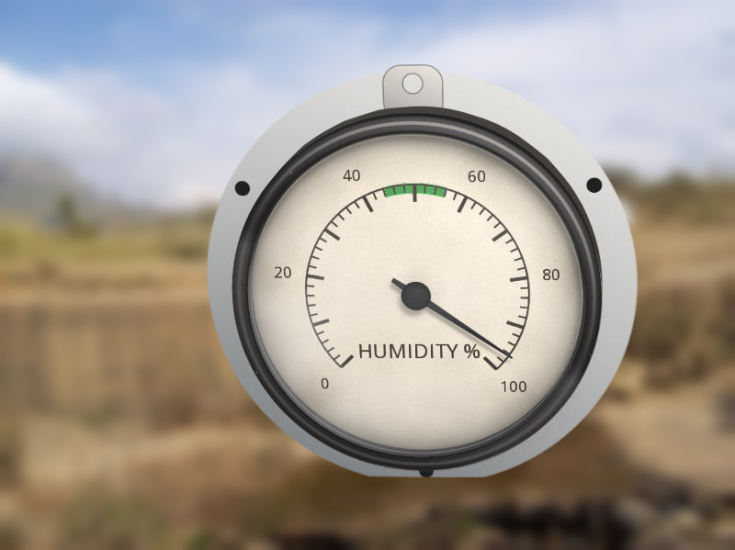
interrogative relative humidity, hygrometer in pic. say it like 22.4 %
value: 96 %
